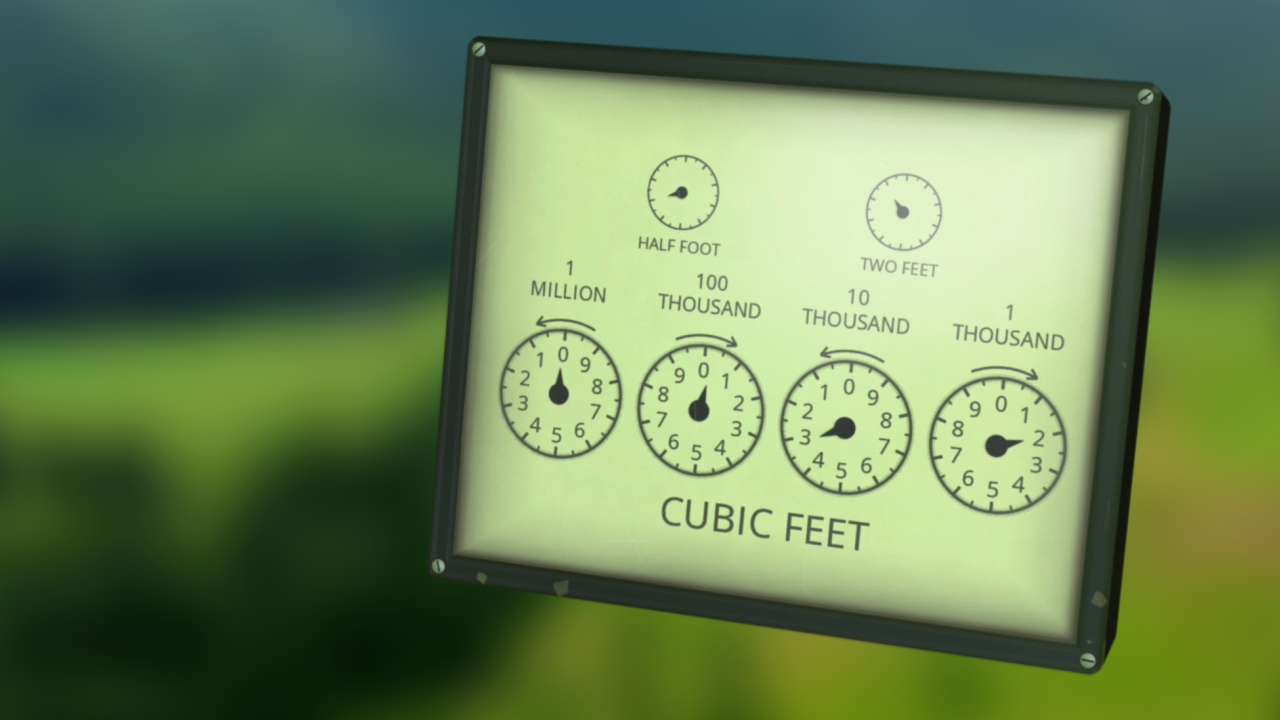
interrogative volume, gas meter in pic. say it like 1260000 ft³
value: 3200 ft³
